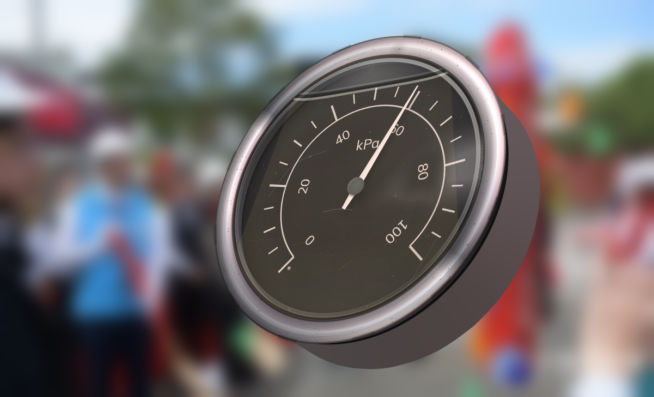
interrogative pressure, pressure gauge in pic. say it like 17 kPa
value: 60 kPa
